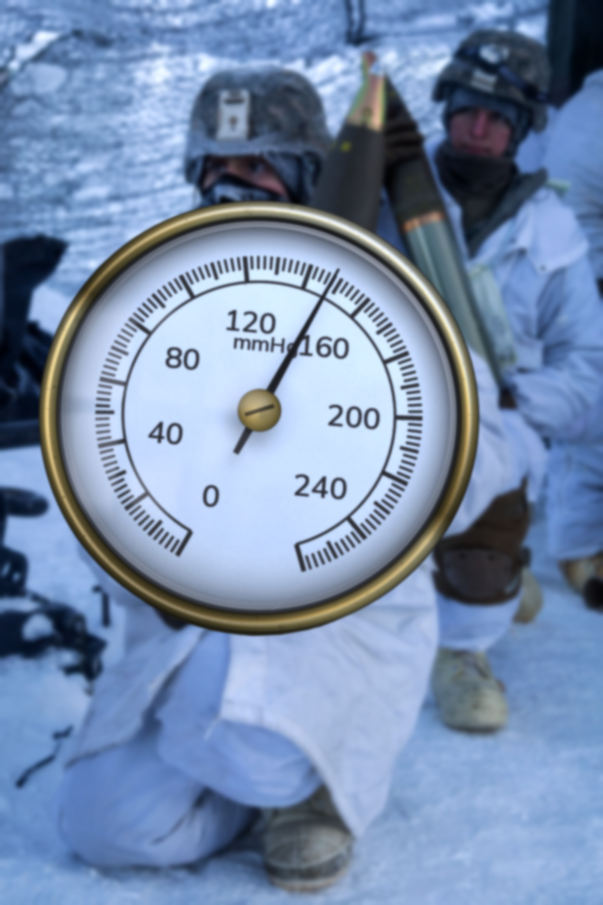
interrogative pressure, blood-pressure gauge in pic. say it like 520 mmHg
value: 148 mmHg
